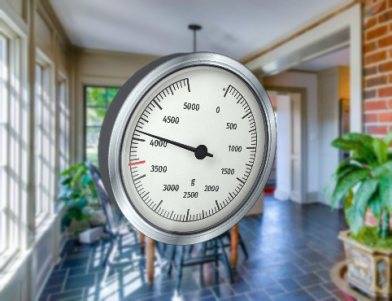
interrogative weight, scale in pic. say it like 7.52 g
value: 4100 g
